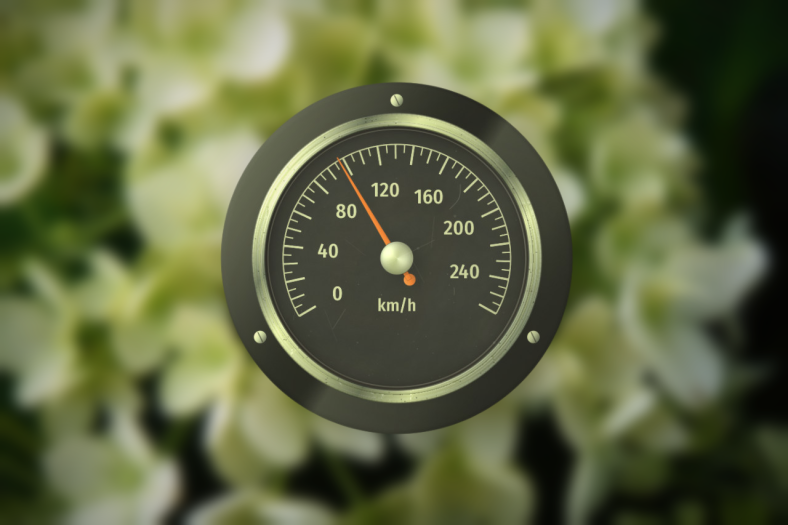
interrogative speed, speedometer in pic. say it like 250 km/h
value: 97.5 km/h
